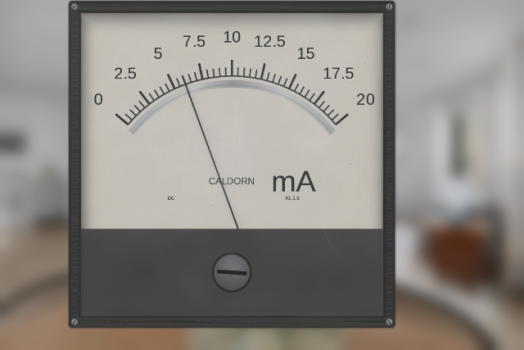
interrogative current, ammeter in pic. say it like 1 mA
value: 6 mA
